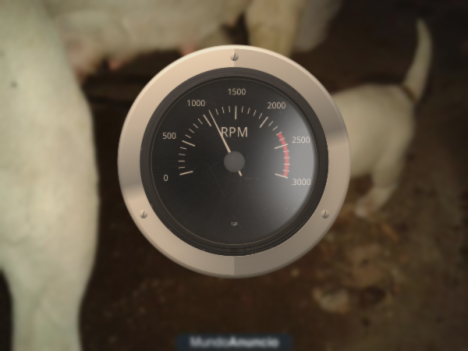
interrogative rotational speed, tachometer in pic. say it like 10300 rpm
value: 1100 rpm
